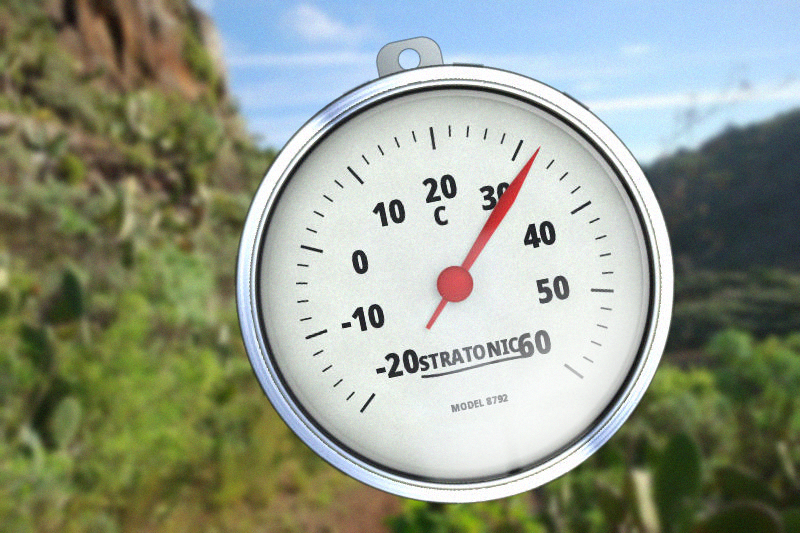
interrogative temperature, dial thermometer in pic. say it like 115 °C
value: 32 °C
